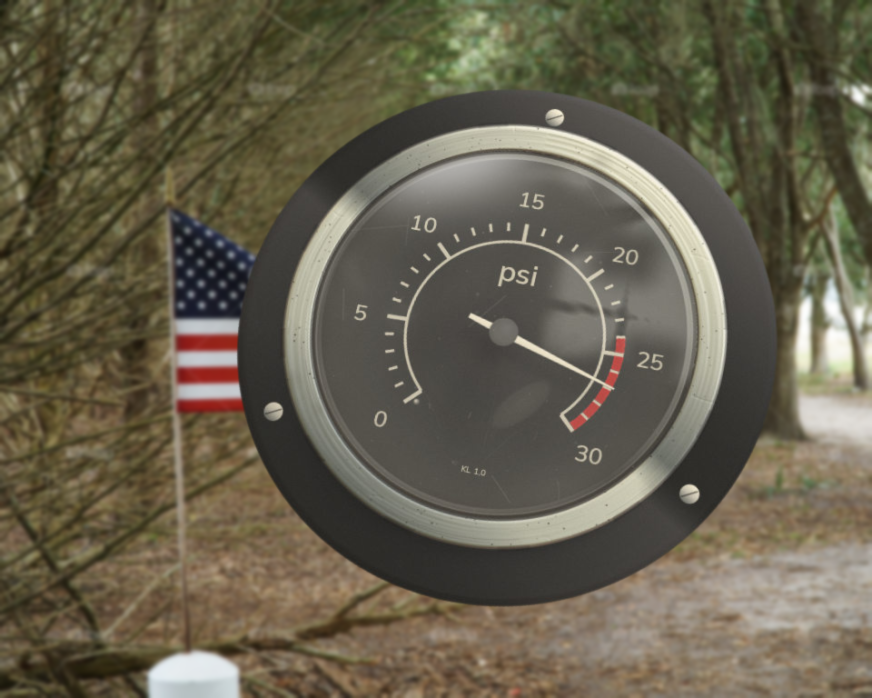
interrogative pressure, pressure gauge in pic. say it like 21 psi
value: 27 psi
